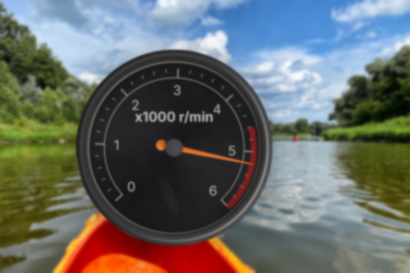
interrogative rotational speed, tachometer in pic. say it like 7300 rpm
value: 5200 rpm
